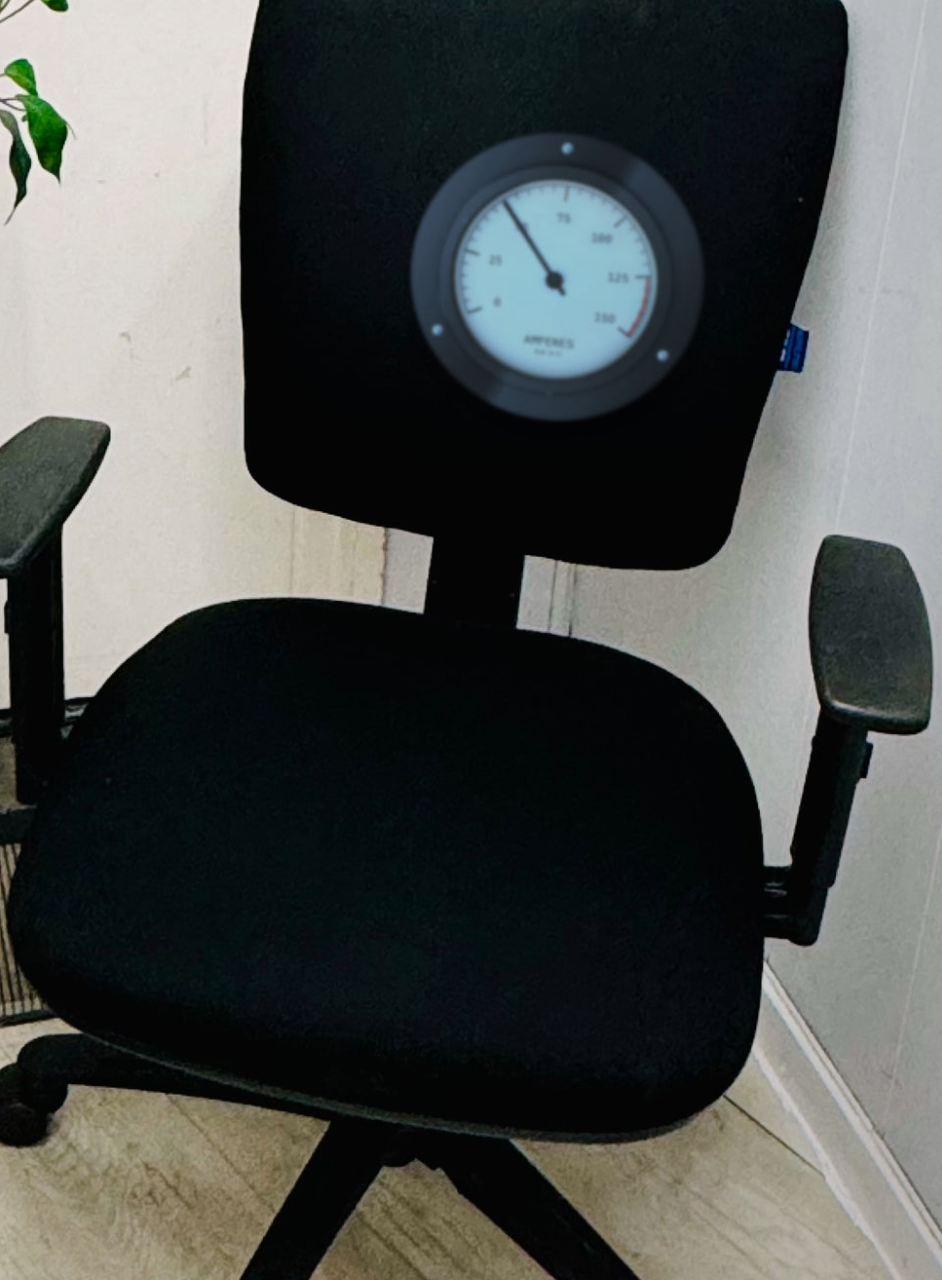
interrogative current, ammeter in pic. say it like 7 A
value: 50 A
